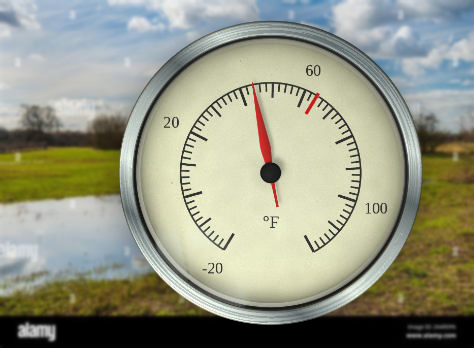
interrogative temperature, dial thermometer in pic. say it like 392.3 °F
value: 44 °F
